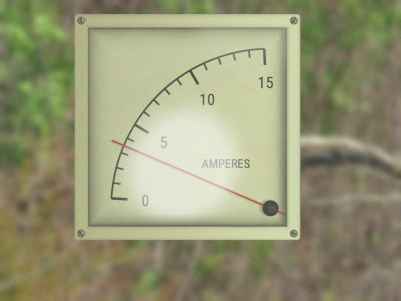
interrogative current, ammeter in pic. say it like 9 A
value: 3.5 A
